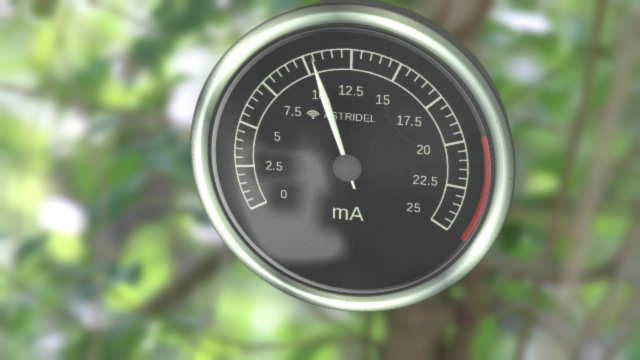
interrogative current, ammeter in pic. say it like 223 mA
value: 10.5 mA
